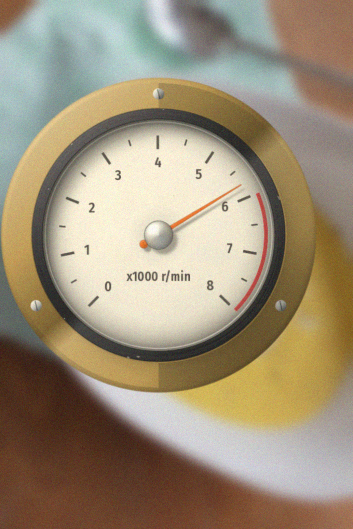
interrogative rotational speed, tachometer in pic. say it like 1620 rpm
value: 5750 rpm
